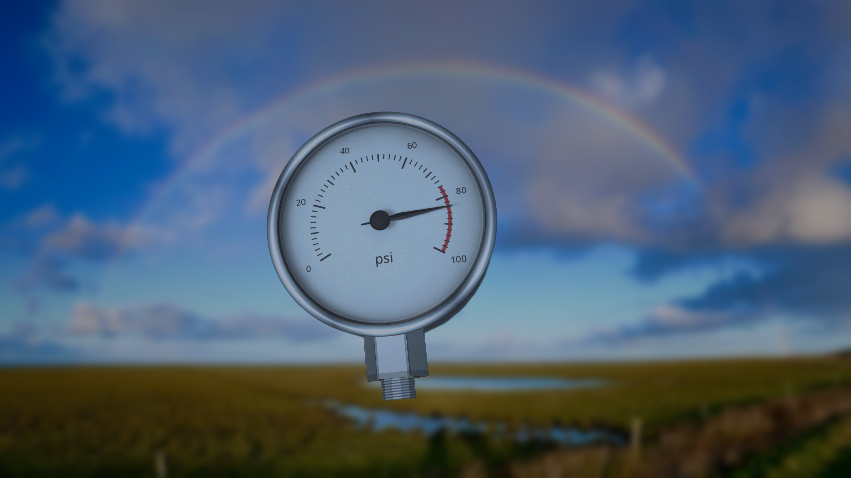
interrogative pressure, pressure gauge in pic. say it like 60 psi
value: 84 psi
